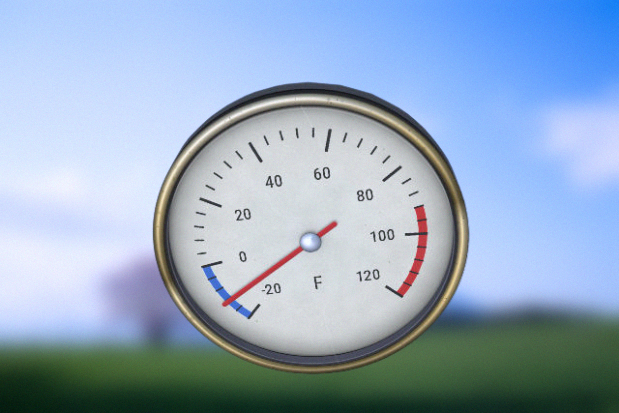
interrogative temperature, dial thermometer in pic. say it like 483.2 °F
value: -12 °F
